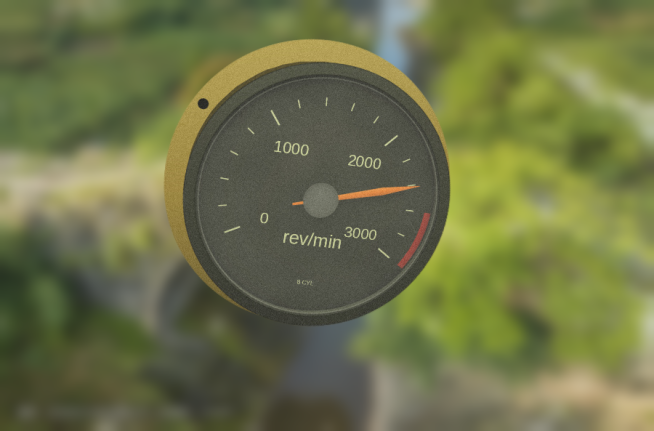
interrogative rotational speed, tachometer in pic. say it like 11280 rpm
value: 2400 rpm
